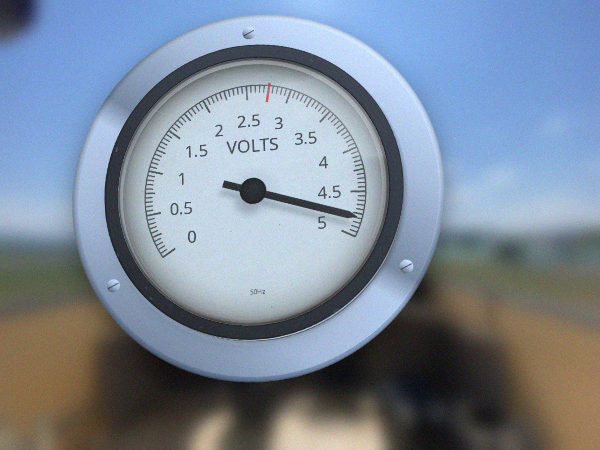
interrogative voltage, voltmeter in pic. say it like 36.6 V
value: 4.8 V
